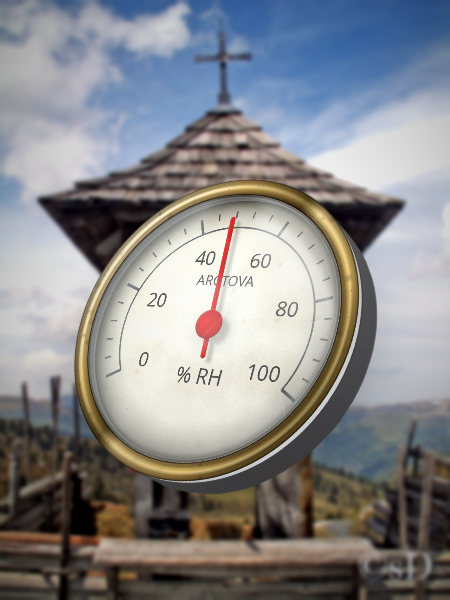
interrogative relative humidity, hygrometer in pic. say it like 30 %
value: 48 %
